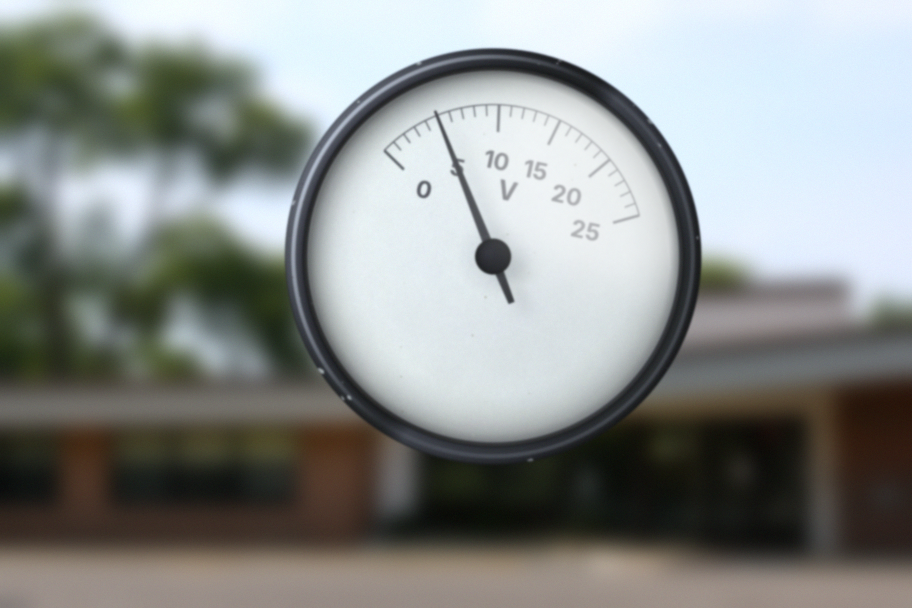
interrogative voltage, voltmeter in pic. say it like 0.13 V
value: 5 V
